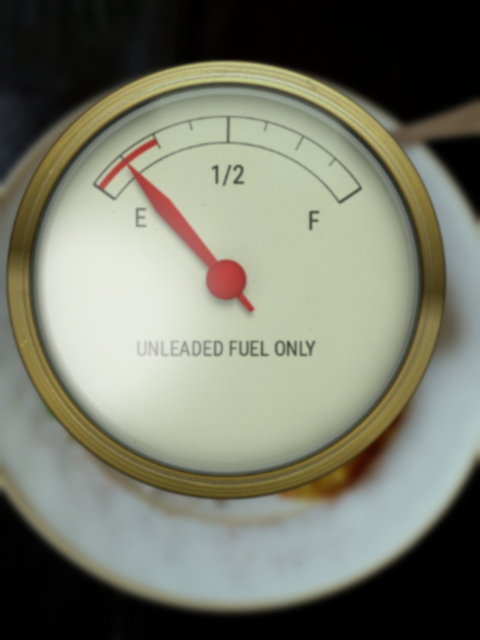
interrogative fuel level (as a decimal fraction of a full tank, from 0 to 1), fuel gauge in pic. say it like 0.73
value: 0.125
